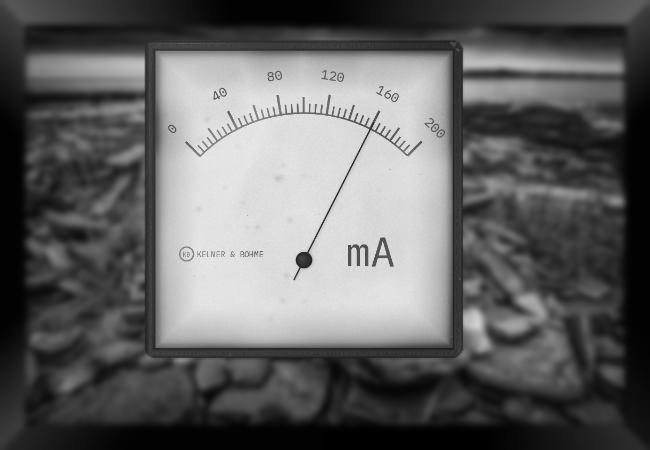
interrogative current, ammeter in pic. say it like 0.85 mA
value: 160 mA
